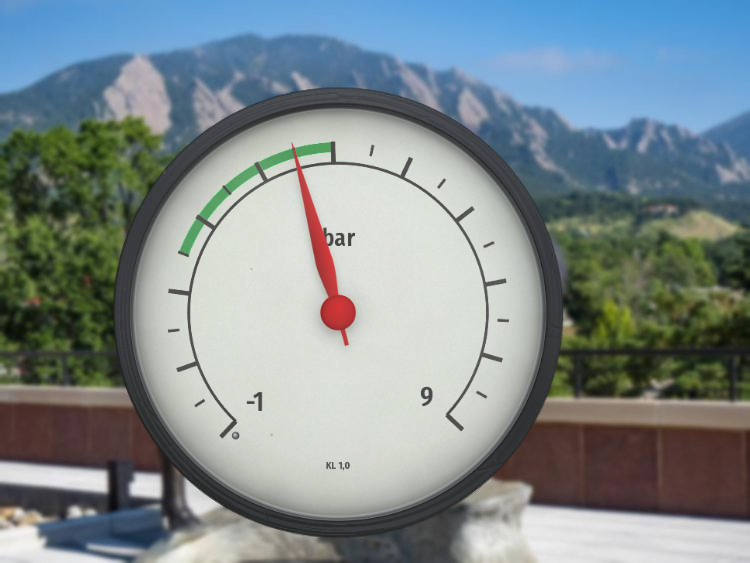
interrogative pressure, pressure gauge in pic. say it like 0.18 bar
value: 3.5 bar
